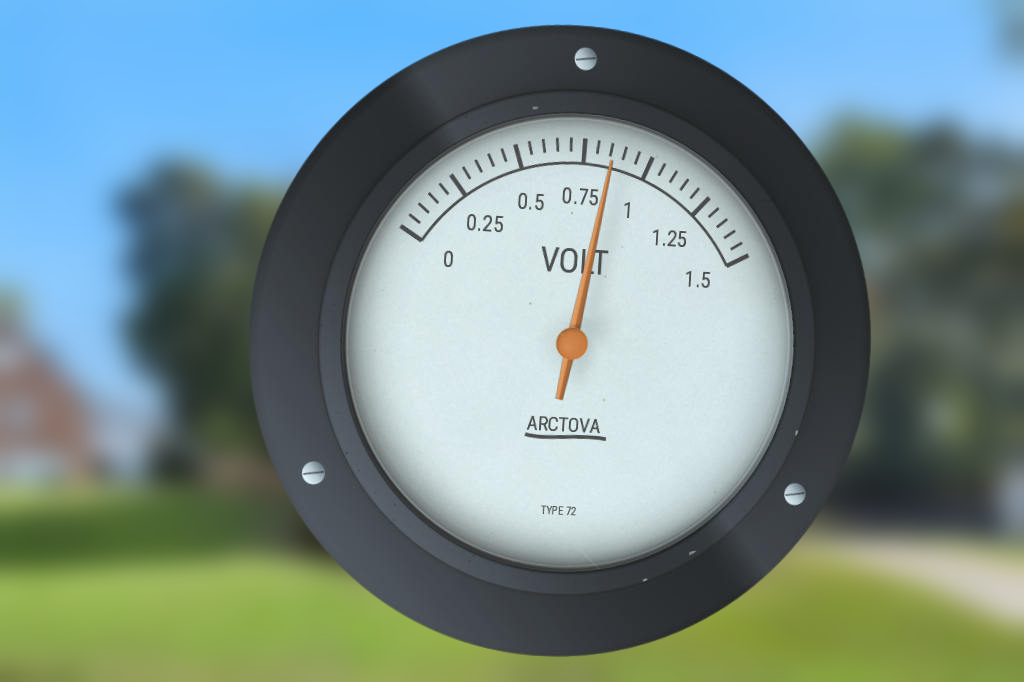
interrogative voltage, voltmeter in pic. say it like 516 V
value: 0.85 V
